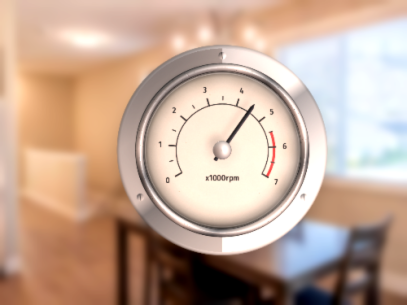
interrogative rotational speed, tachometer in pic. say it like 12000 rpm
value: 4500 rpm
